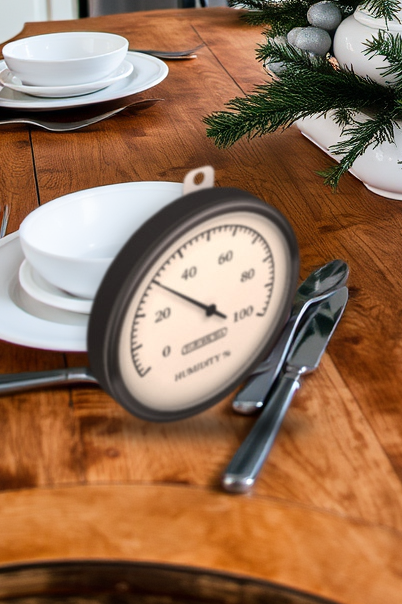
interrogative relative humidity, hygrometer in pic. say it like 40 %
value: 30 %
